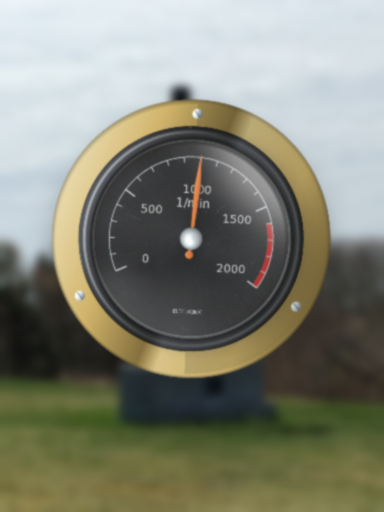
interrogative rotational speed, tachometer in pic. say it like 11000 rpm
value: 1000 rpm
